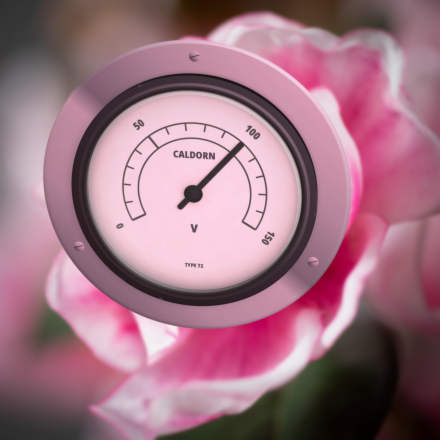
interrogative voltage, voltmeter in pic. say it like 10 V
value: 100 V
